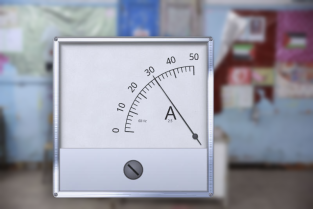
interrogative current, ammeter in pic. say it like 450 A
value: 30 A
